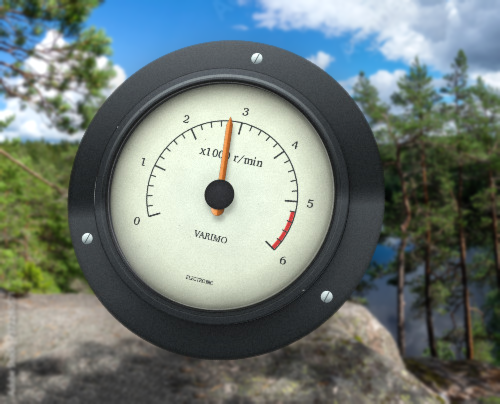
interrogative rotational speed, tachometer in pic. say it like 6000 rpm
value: 2800 rpm
